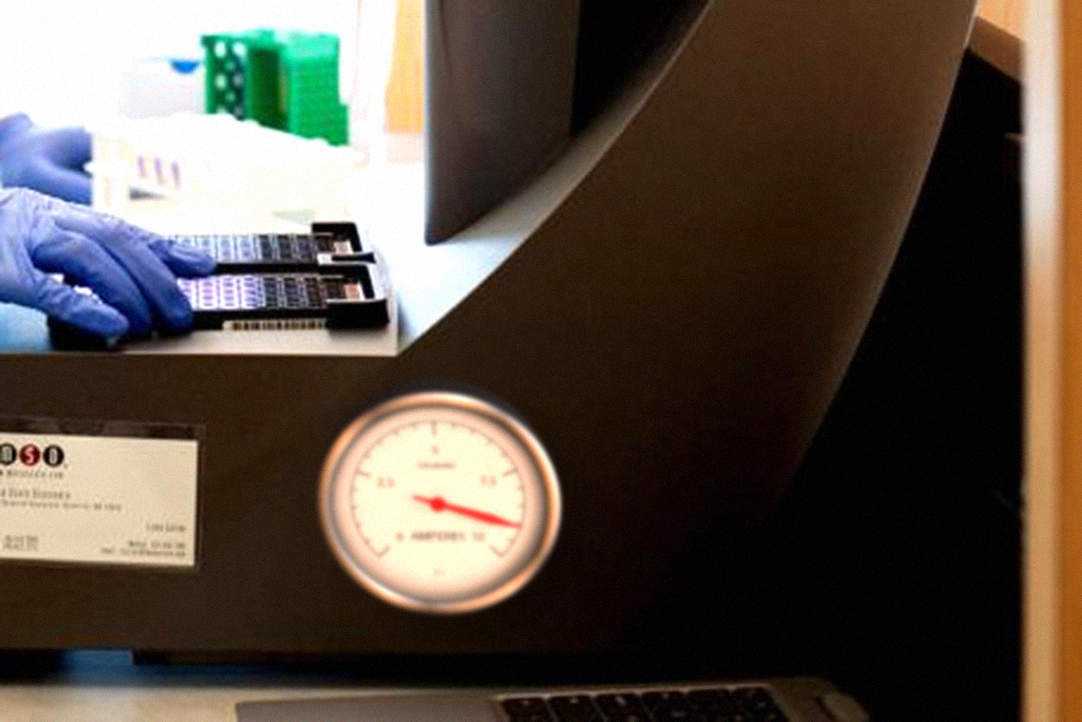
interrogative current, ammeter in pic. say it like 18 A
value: 9 A
